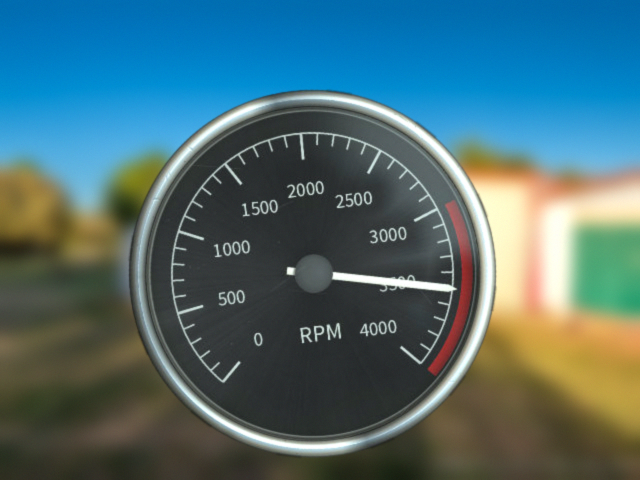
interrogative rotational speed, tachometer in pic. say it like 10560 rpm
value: 3500 rpm
